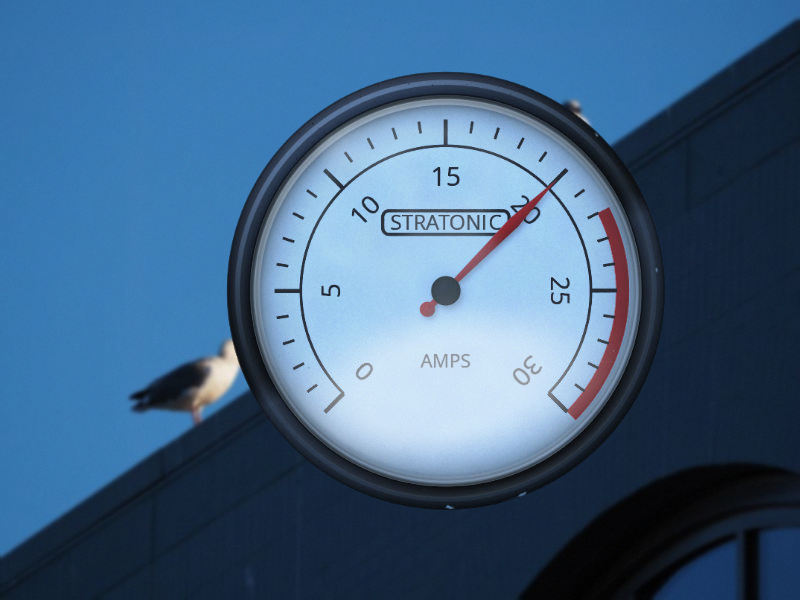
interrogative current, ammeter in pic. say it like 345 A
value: 20 A
